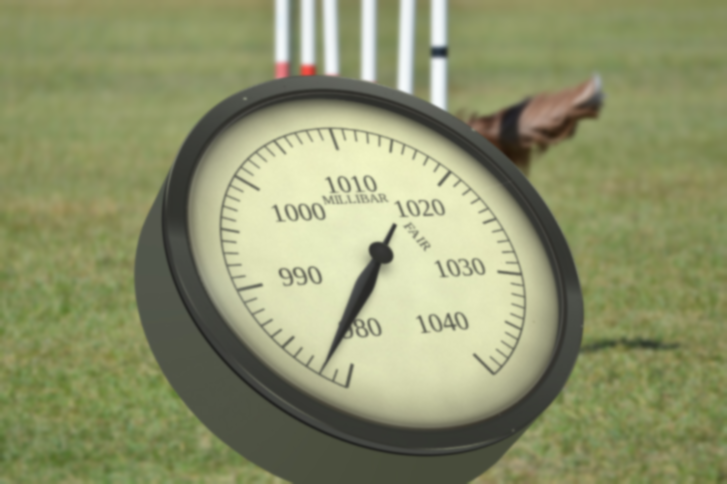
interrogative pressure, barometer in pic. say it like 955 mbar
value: 982 mbar
